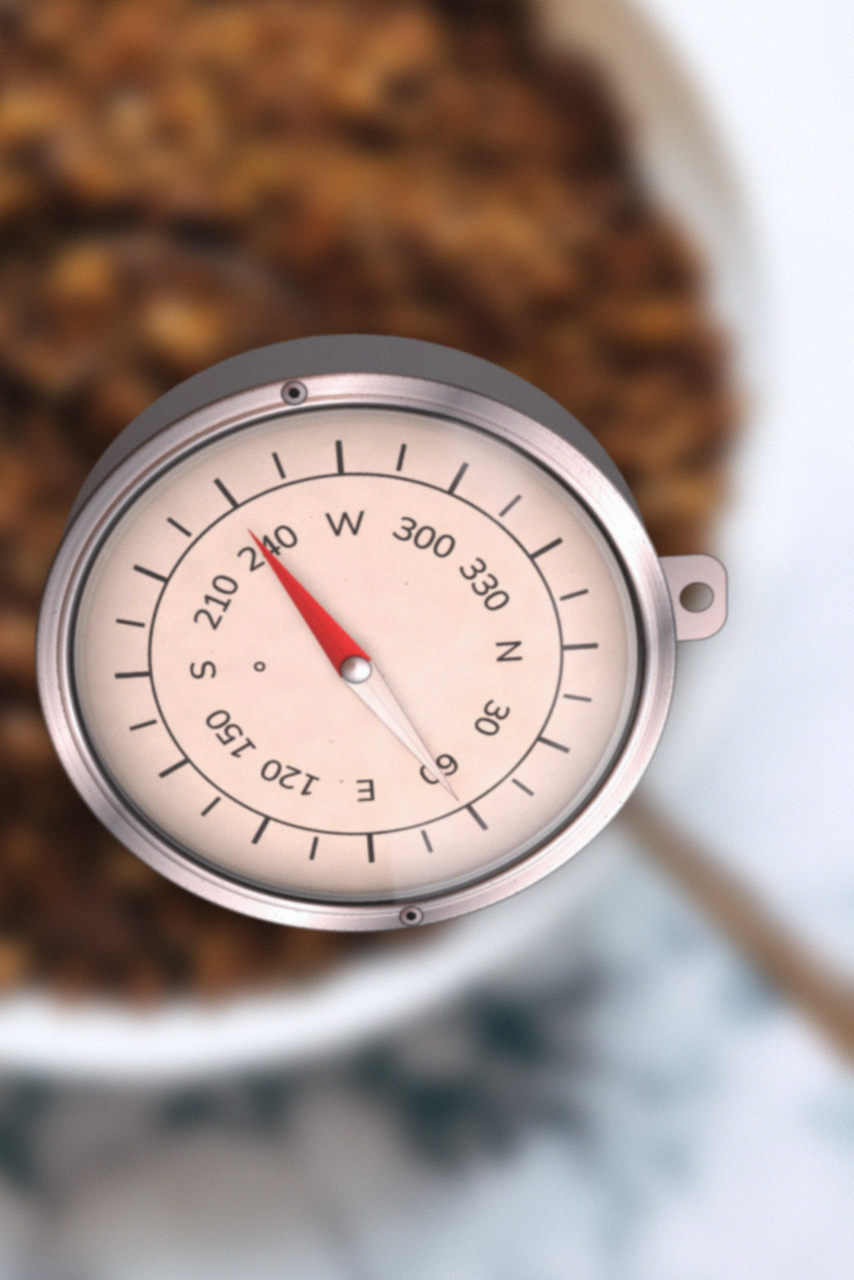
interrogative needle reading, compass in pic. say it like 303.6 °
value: 240 °
